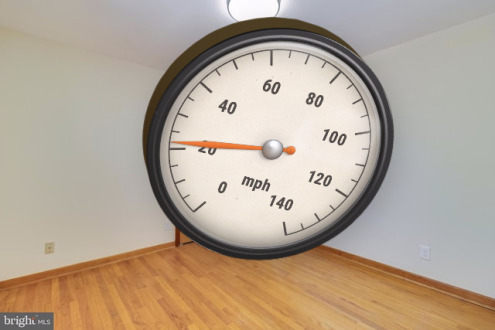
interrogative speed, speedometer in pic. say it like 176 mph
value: 22.5 mph
